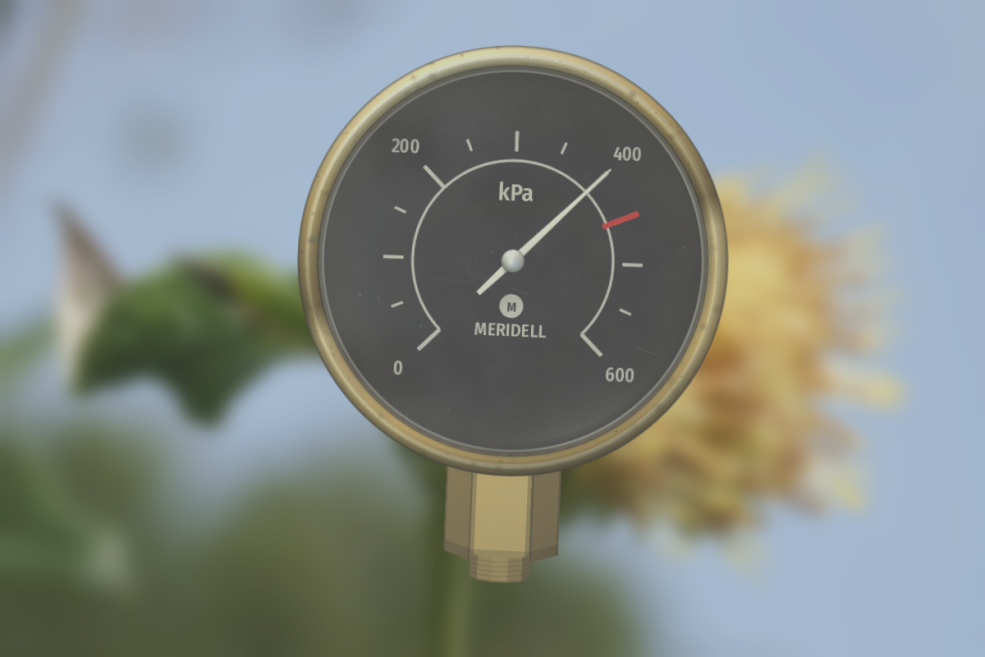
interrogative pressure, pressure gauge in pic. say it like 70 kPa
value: 400 kPa
